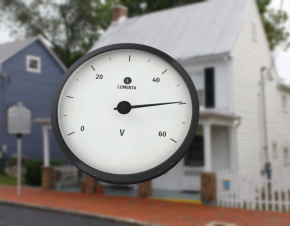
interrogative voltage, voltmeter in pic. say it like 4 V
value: 50 V
